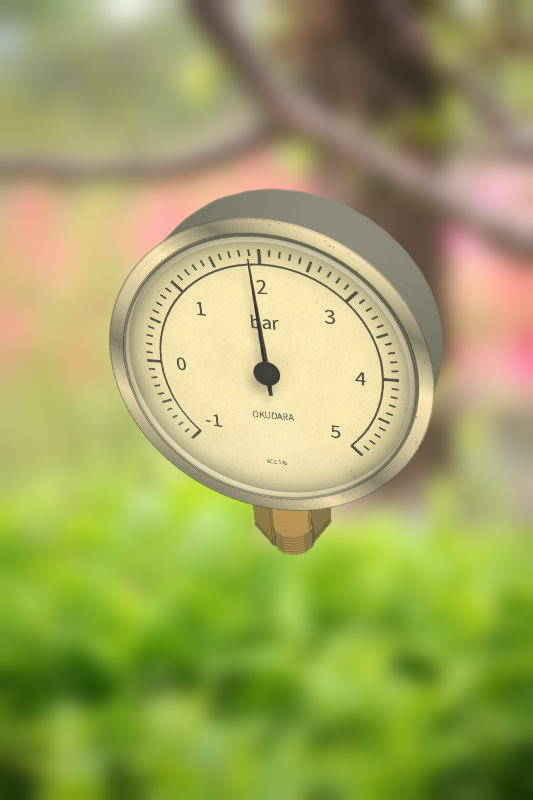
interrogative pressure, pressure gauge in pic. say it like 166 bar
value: 1.9 bar
